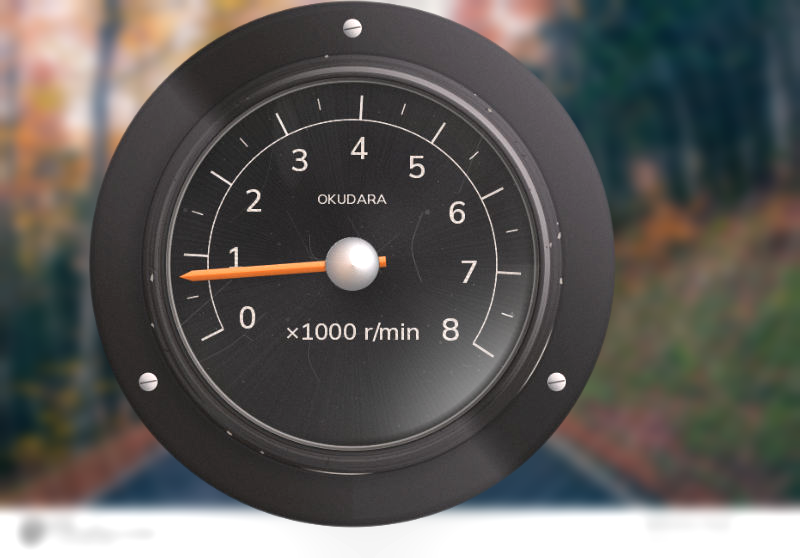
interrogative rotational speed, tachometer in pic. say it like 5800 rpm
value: 750 rpm
